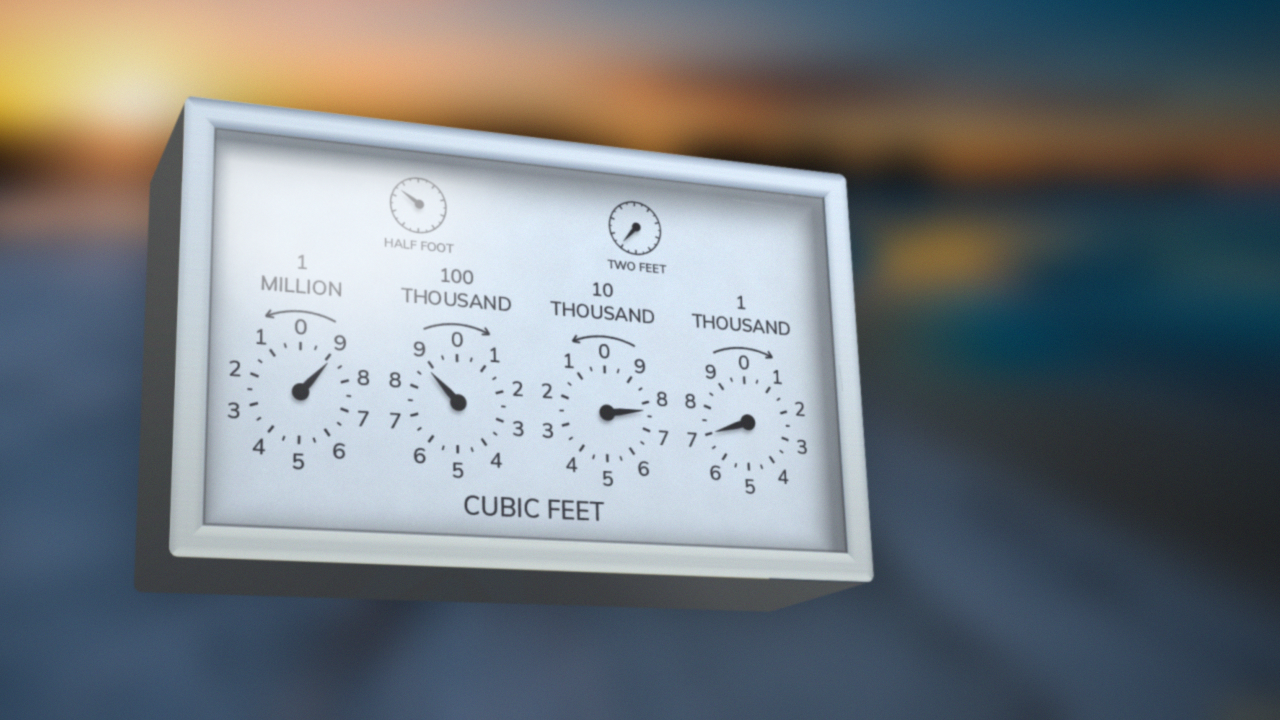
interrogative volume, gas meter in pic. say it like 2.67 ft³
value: 887700 ft³
